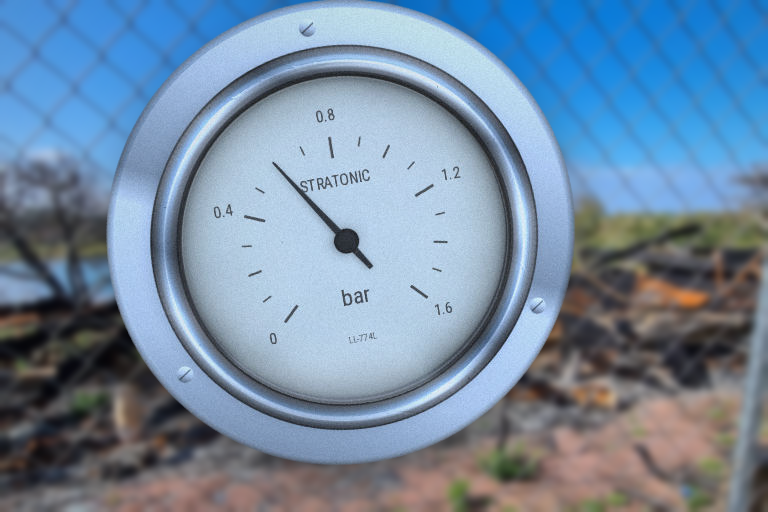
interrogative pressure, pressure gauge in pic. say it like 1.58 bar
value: 0.6 bar
